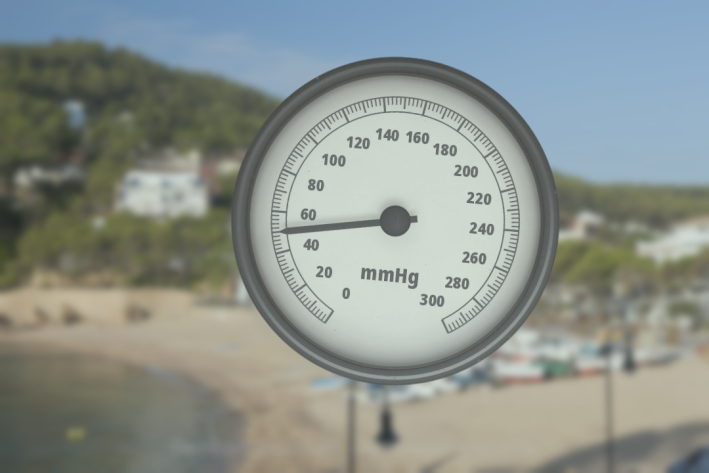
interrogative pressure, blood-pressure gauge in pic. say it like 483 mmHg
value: 50 mmHg
